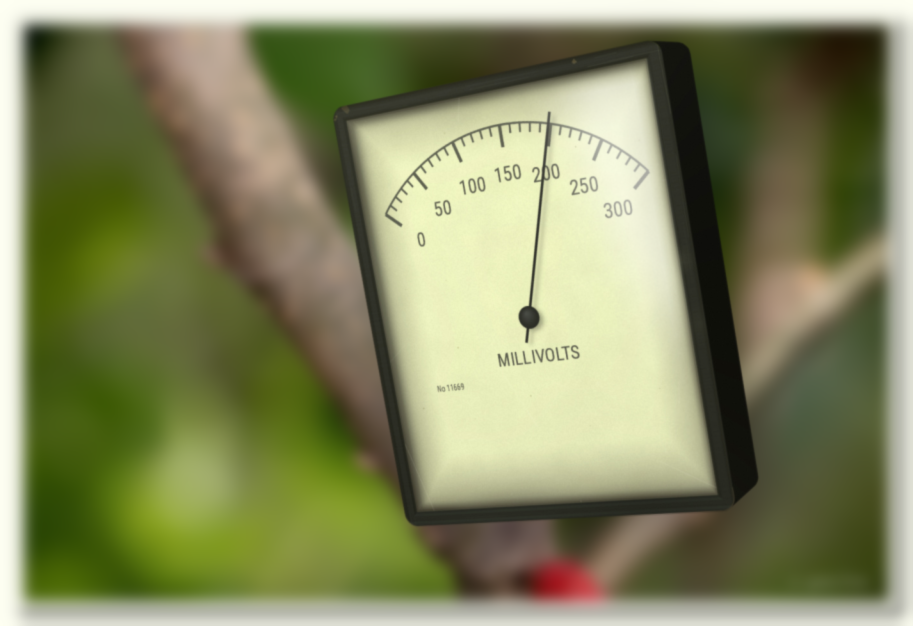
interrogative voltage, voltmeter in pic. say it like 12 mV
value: 200 mV
